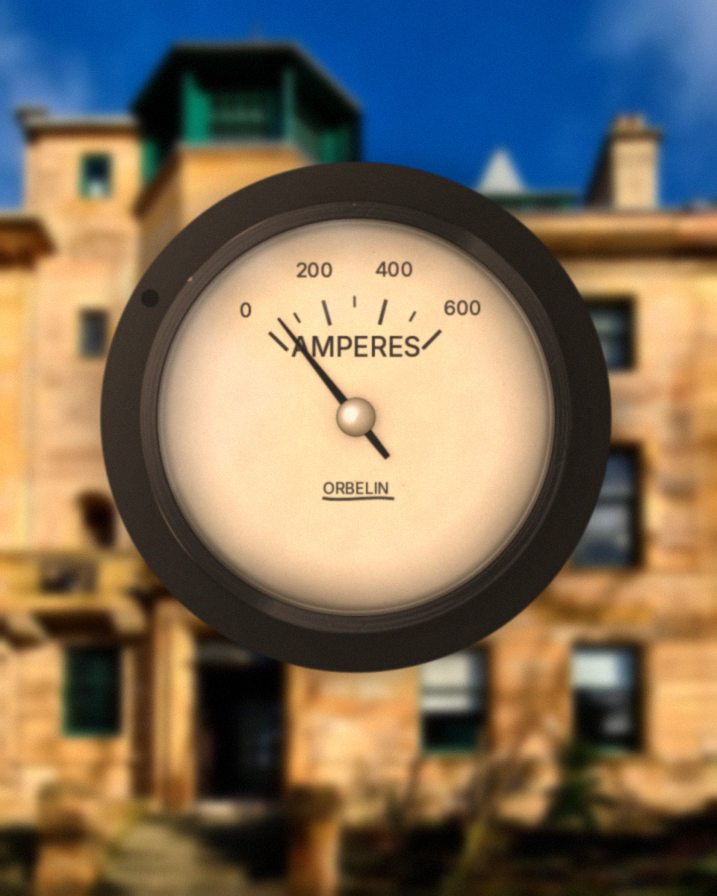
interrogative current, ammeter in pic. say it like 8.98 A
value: 50 A
